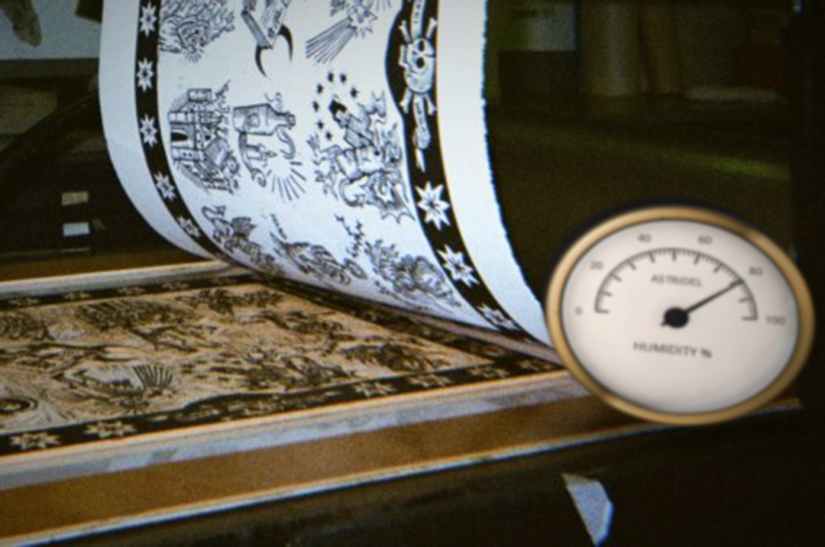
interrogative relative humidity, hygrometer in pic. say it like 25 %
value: 80 %
